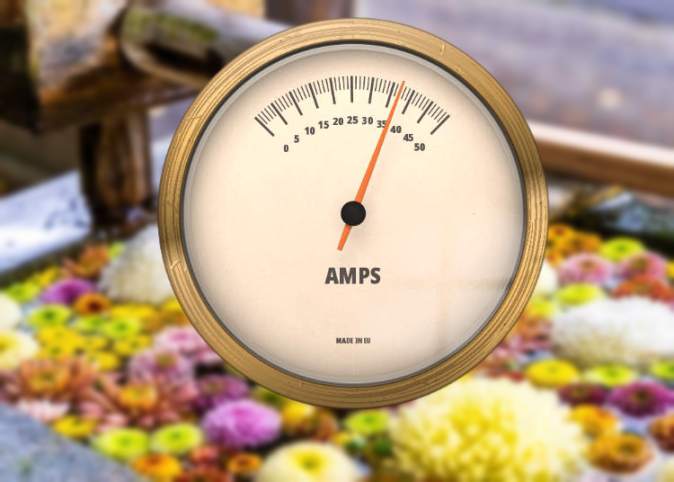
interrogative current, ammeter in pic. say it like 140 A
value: 37 A
